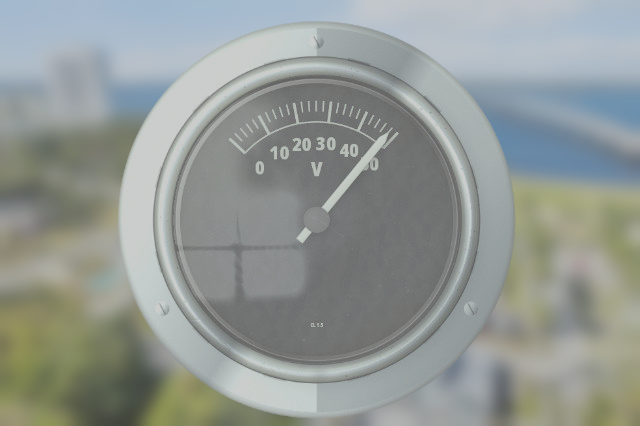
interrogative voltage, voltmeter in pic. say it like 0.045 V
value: 48 V
